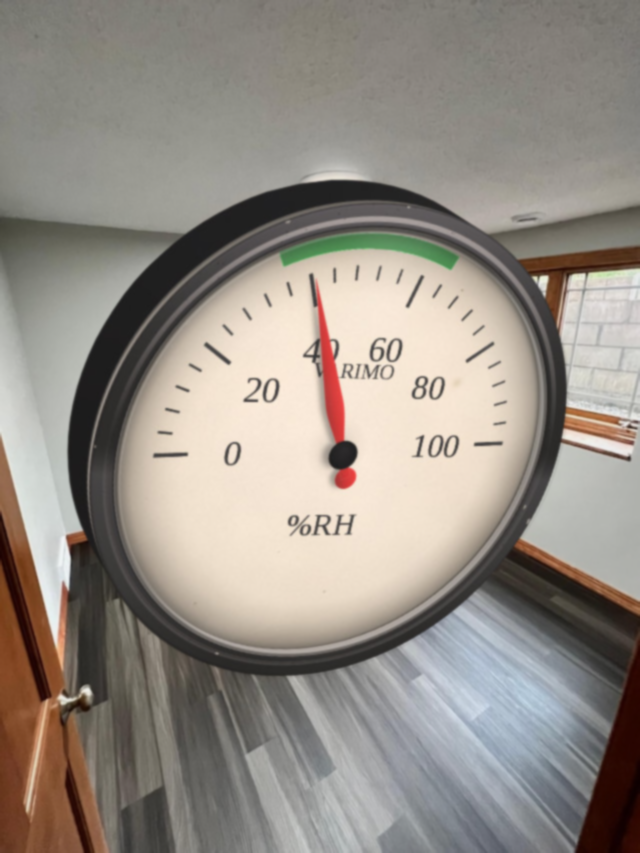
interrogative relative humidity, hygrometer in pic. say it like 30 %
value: 40 %
